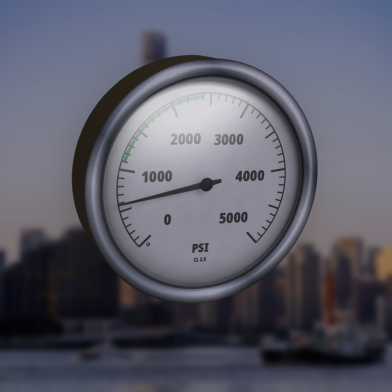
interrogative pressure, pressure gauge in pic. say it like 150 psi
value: 600 psi
